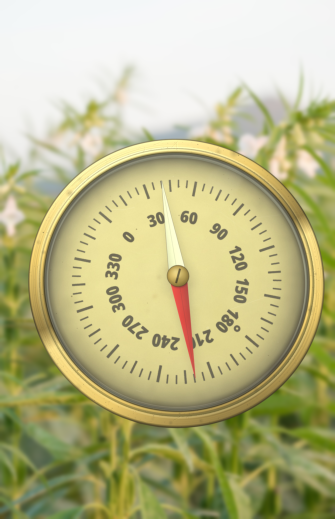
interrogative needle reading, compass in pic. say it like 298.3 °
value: 220 °
